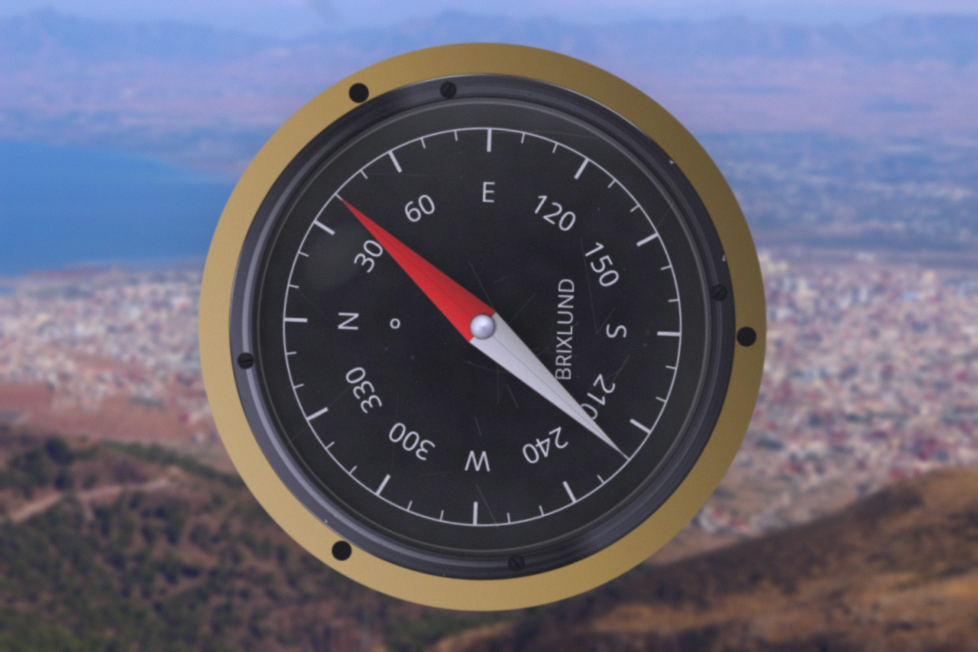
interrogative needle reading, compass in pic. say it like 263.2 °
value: 40 °
